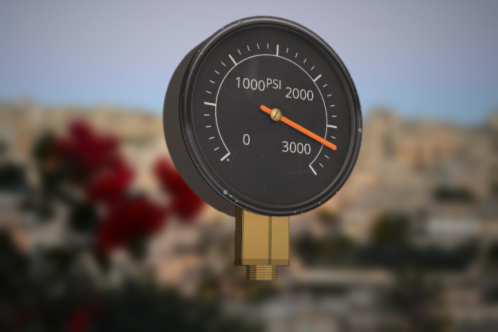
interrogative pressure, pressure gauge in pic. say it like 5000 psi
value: 2700 psi
